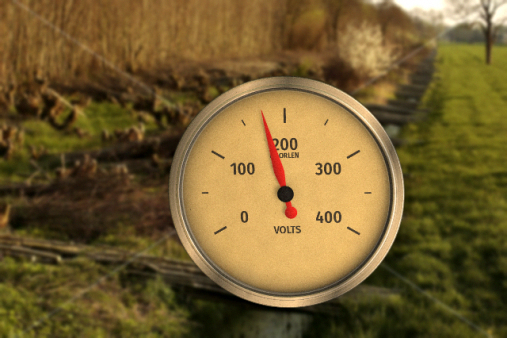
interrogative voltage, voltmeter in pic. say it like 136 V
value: 175 V
